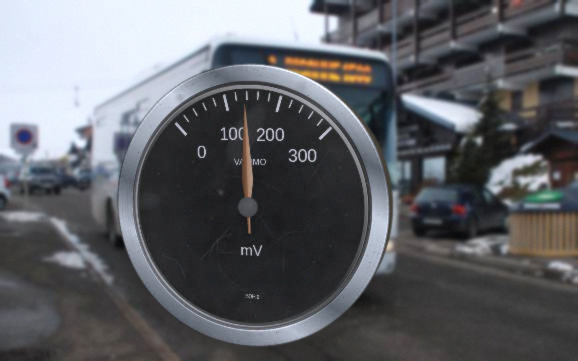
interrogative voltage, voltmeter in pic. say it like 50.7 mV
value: 140 mV
